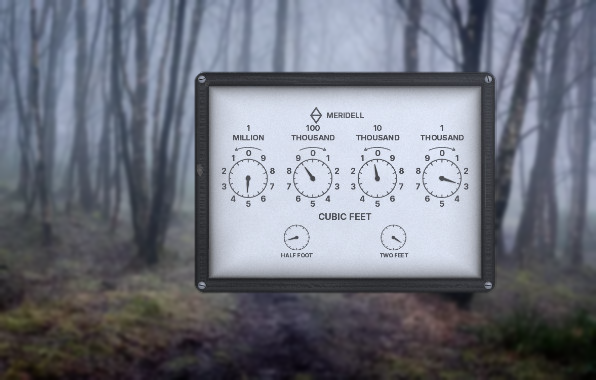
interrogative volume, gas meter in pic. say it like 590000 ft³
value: 490300 ft³
